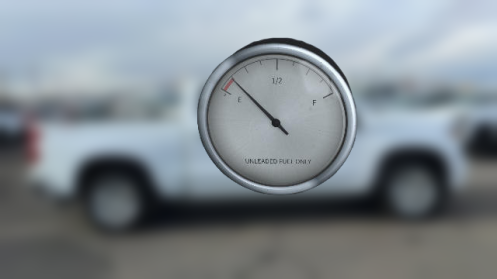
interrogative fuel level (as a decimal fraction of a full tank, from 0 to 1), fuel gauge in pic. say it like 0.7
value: 0.125
